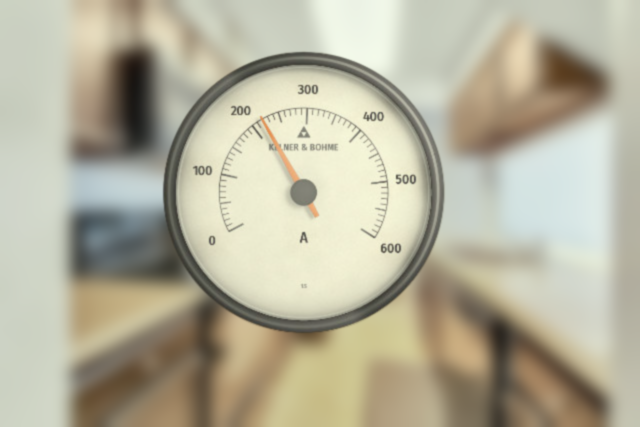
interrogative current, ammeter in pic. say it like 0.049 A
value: 220 A
